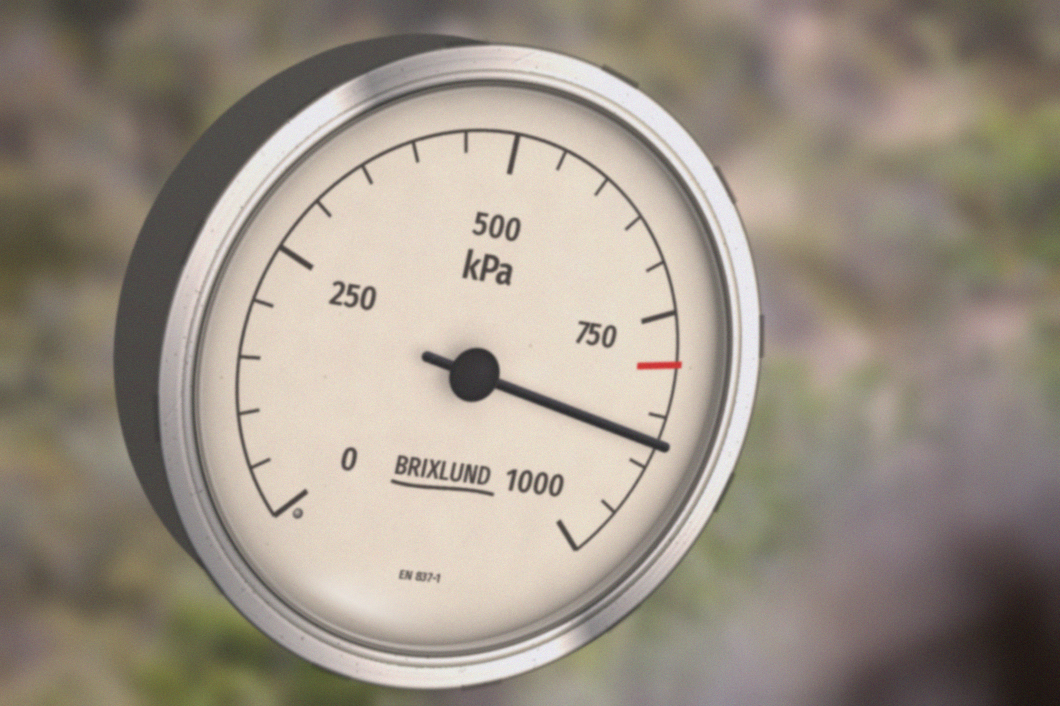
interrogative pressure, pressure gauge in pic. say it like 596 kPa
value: 875 kPa
